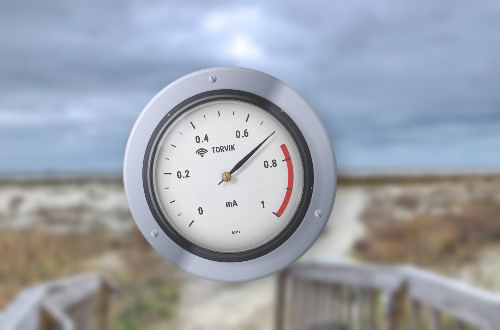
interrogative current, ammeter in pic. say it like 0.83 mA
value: 0.7 mA
